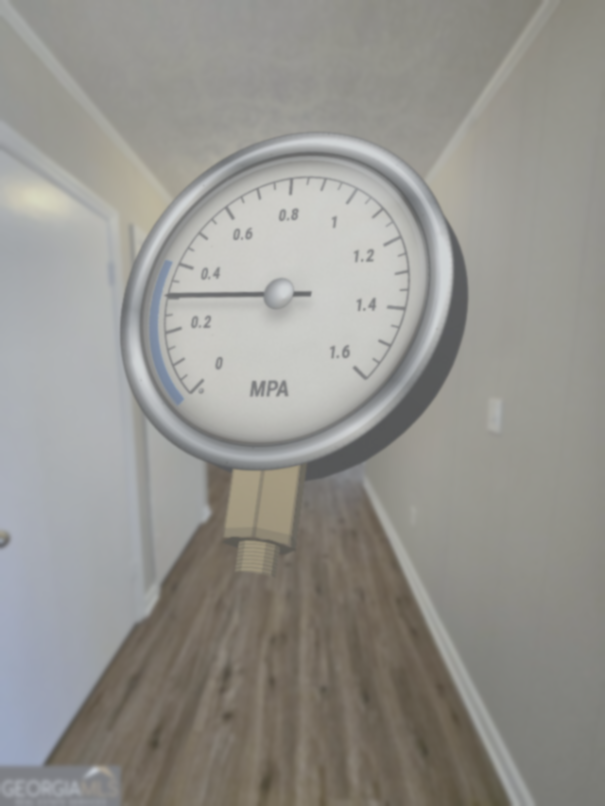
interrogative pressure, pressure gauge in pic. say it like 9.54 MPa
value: 0.3 MPa
